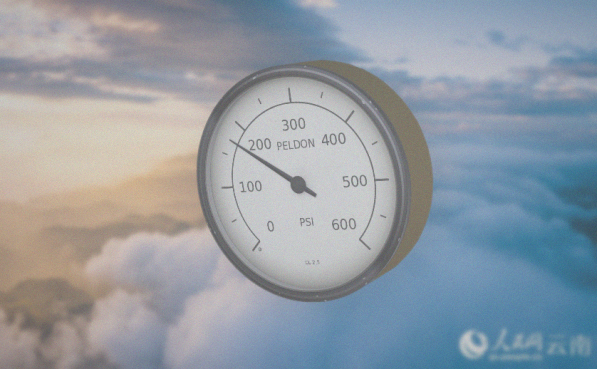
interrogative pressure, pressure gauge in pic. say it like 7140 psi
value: 175 psi
